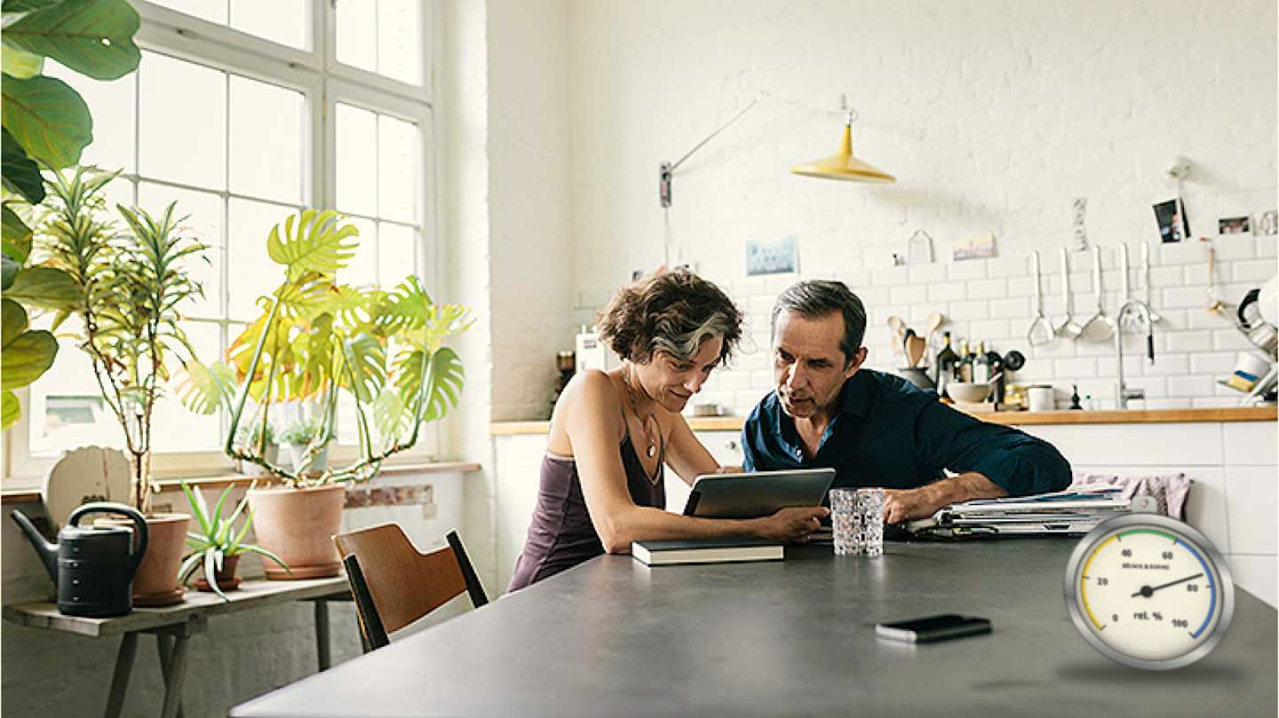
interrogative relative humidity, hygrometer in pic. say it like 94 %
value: 75 %
